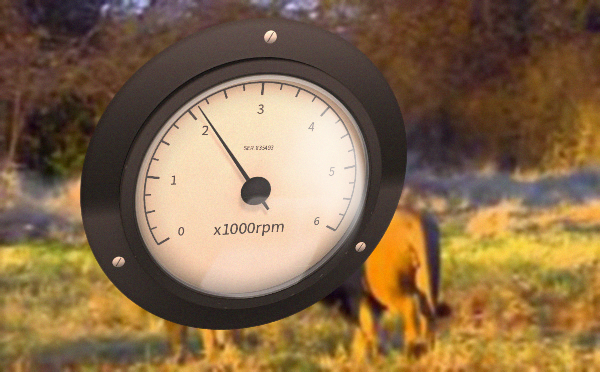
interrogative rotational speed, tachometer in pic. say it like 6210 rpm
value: 2125 rpm
